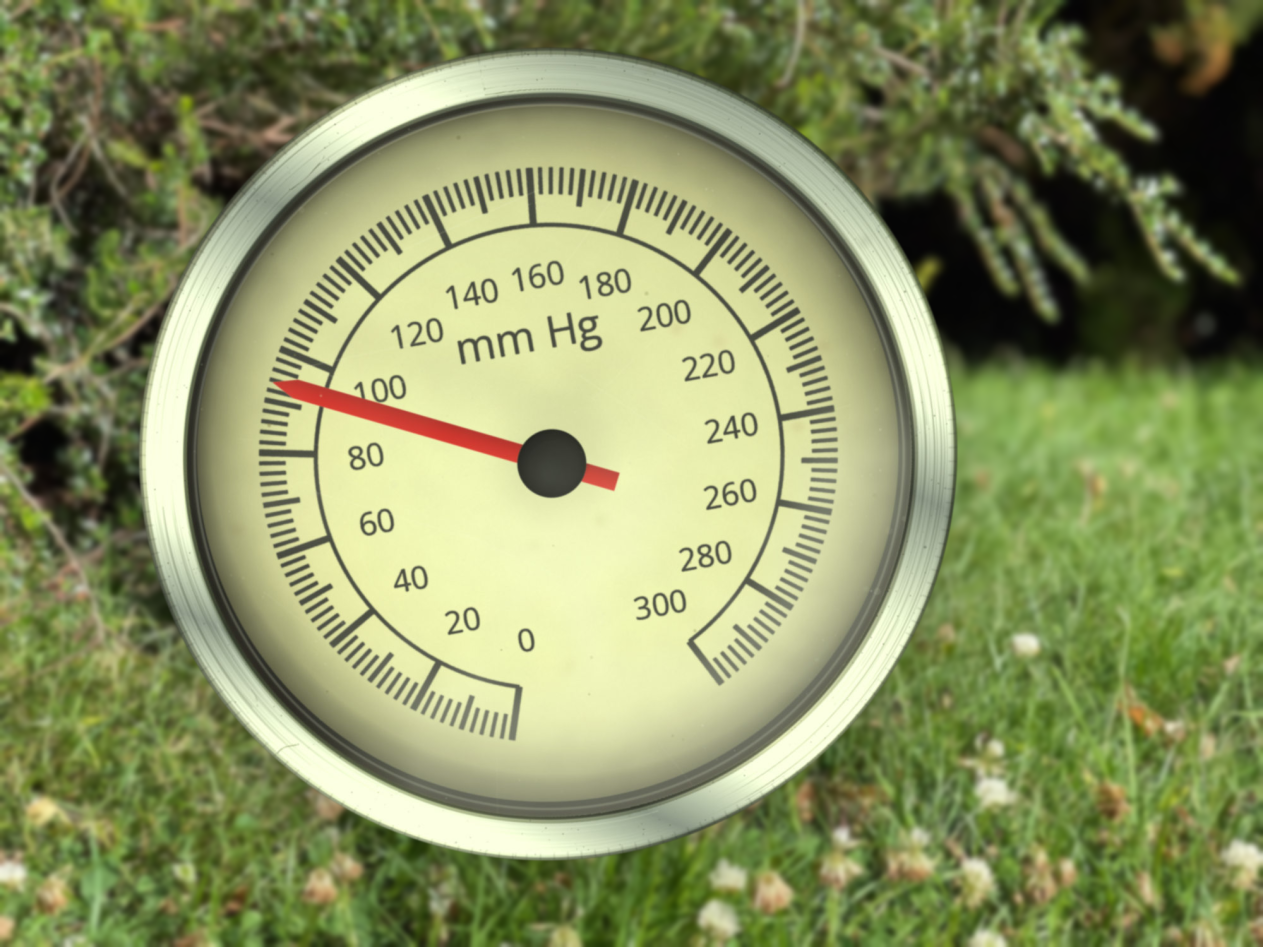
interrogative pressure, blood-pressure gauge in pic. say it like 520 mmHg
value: 94 mmHg
